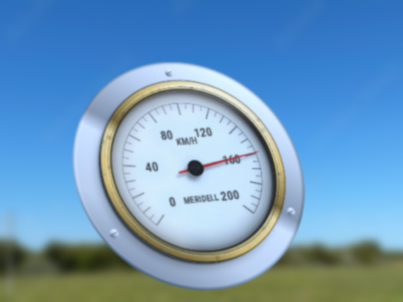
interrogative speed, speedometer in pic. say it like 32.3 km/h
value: 160 km/h
